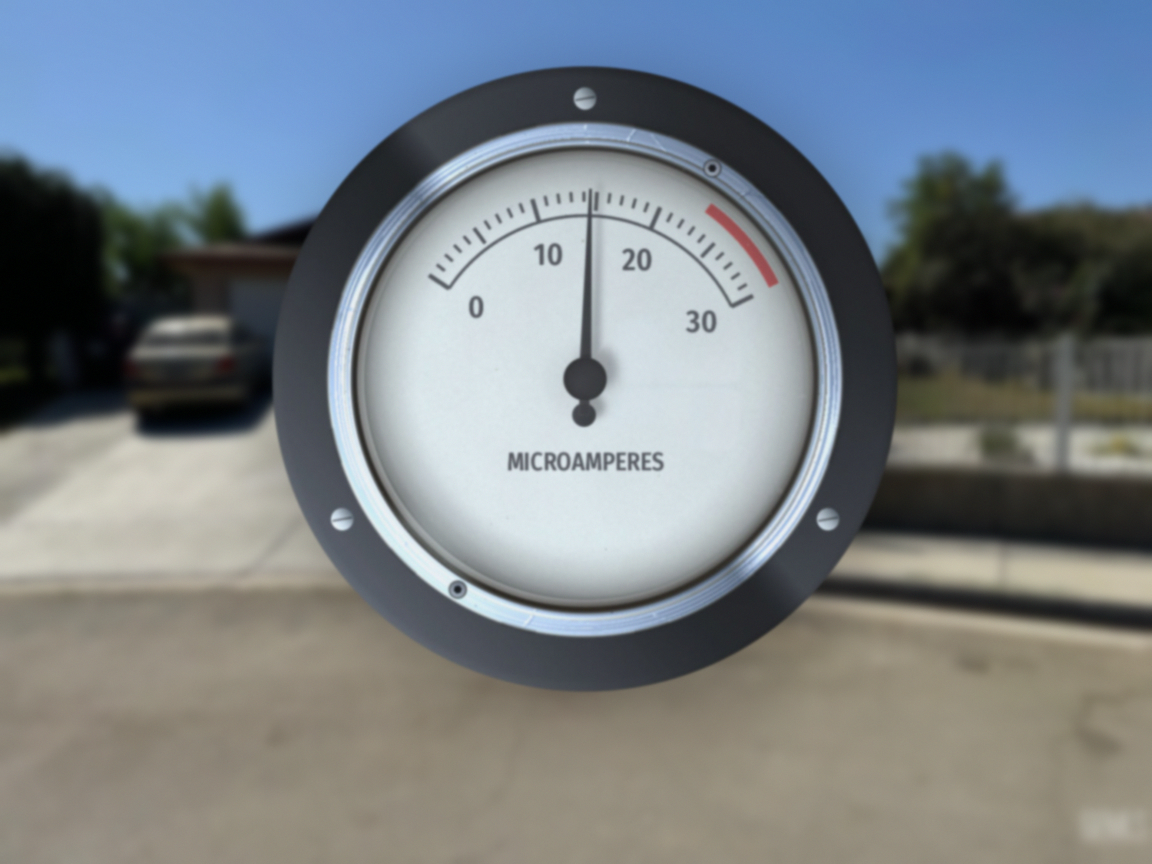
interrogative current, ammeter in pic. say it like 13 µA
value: 14.5 µA
